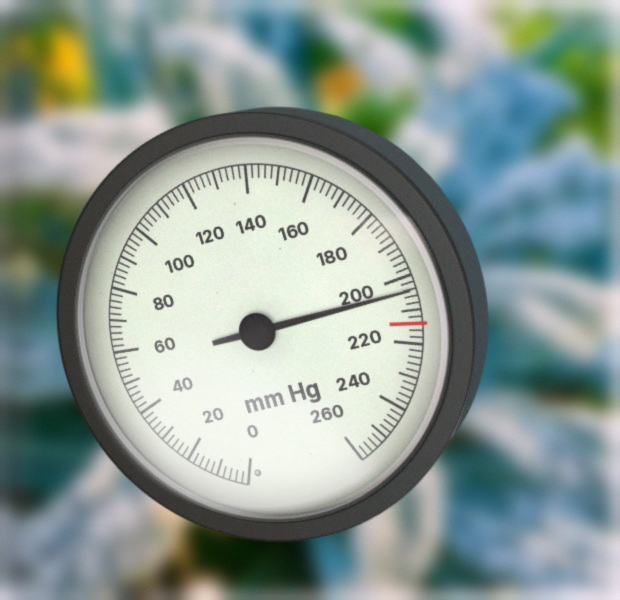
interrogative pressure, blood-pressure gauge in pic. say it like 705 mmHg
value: 204 mmHg
